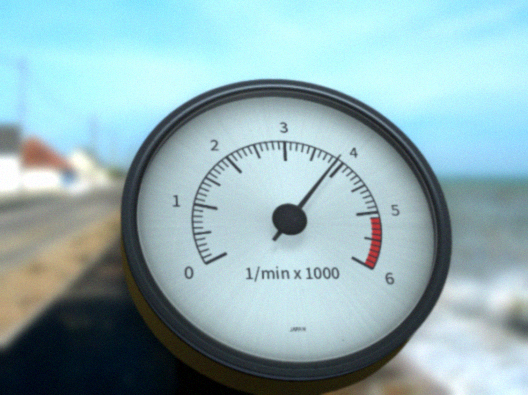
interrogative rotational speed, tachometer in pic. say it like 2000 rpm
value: 3900 rpm
